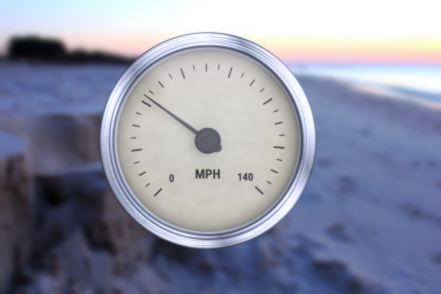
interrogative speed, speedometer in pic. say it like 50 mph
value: 42.5 mph
